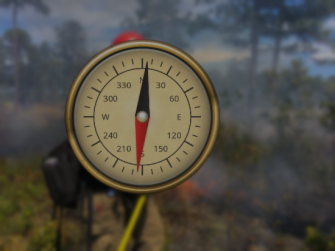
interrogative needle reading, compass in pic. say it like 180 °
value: 185 °
